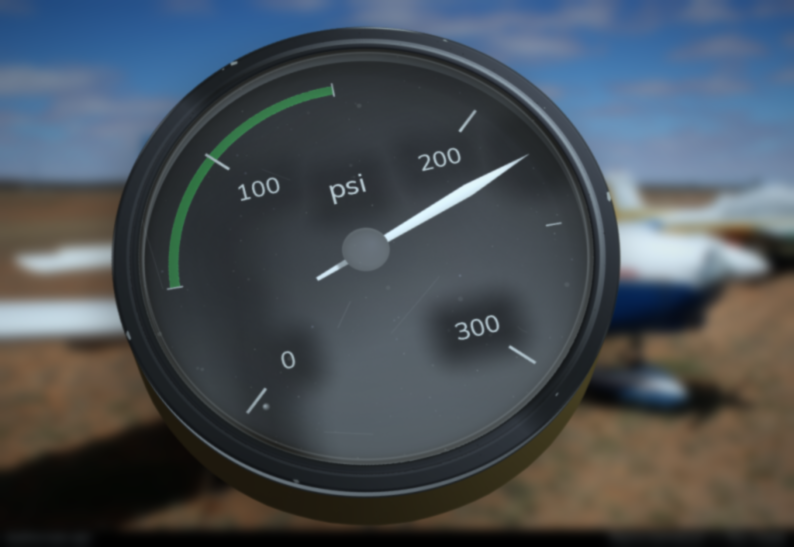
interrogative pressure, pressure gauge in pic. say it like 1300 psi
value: 225 psi
